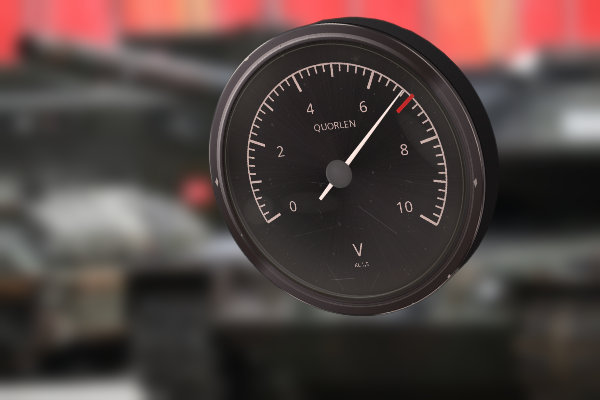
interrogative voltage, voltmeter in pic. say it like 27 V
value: 6.8 V
